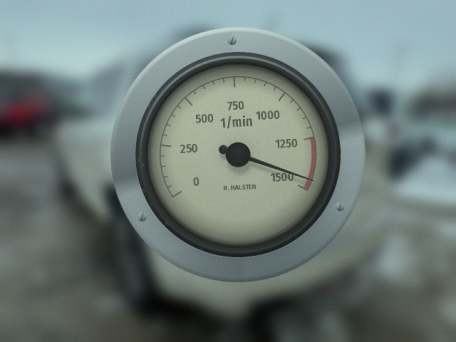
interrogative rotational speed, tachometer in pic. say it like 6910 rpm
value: 1450 rpm
